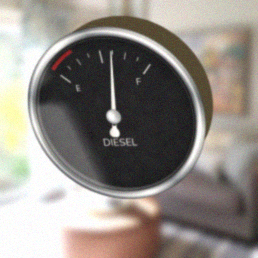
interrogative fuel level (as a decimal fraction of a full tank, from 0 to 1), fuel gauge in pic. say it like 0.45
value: 0.625
